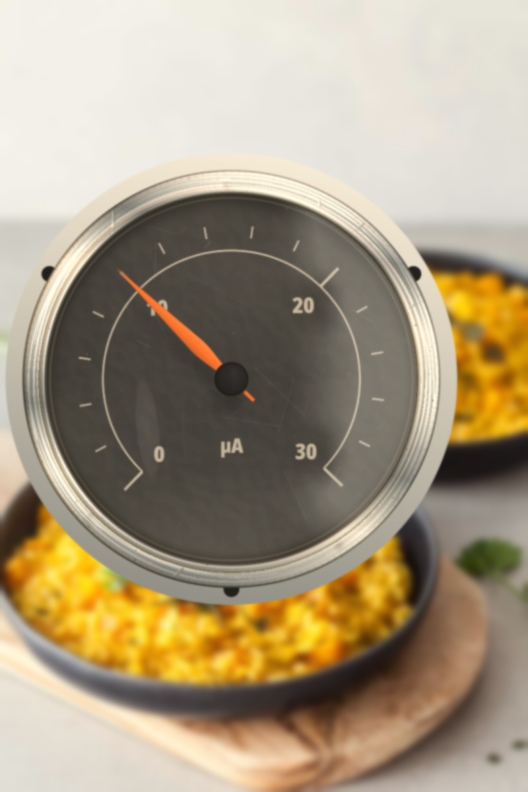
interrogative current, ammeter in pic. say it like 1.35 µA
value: 10 µA
